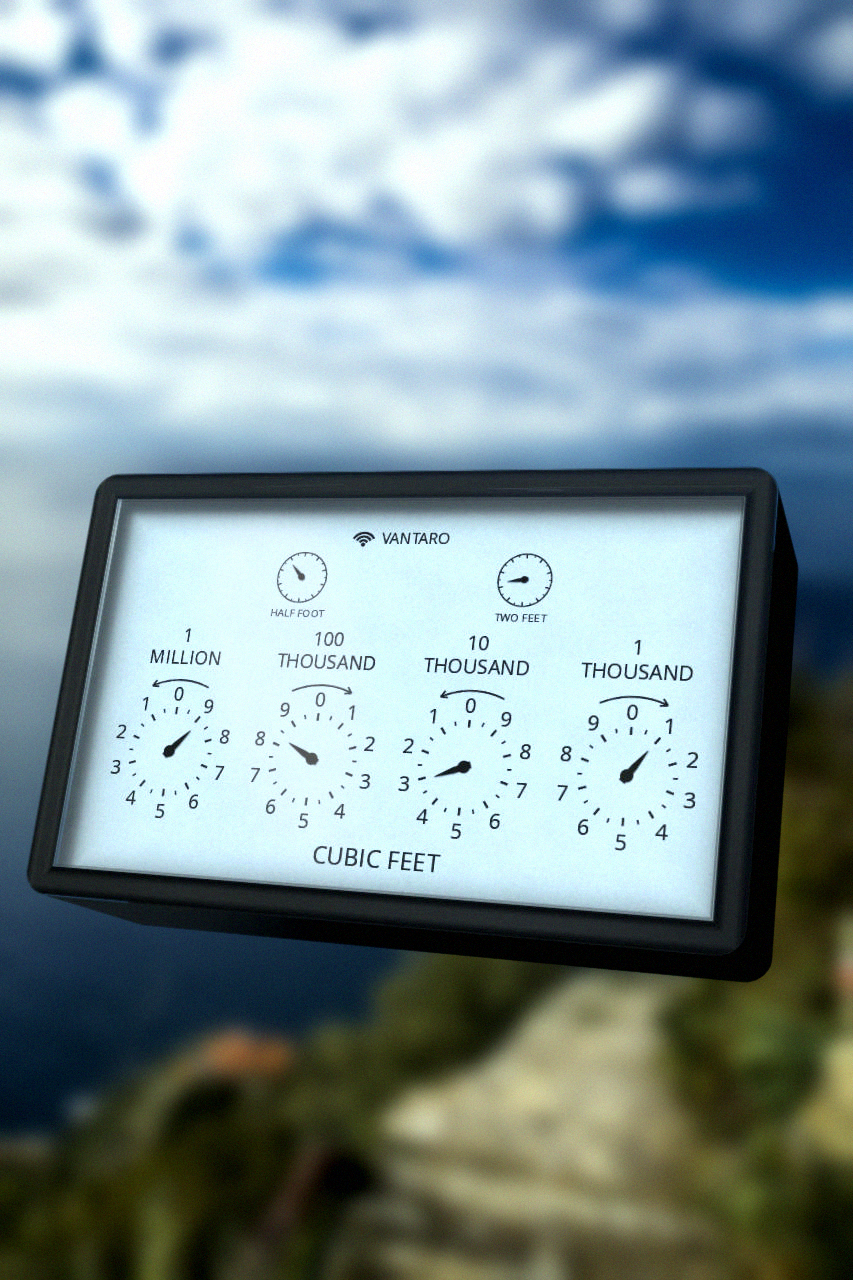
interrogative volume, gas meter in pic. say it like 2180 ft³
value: 883100 ft³
